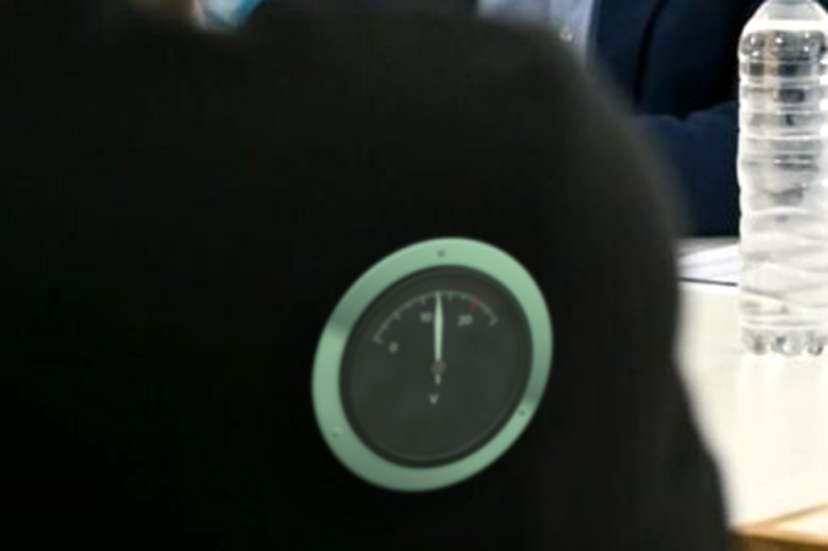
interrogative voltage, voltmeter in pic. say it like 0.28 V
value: 12.5 V
